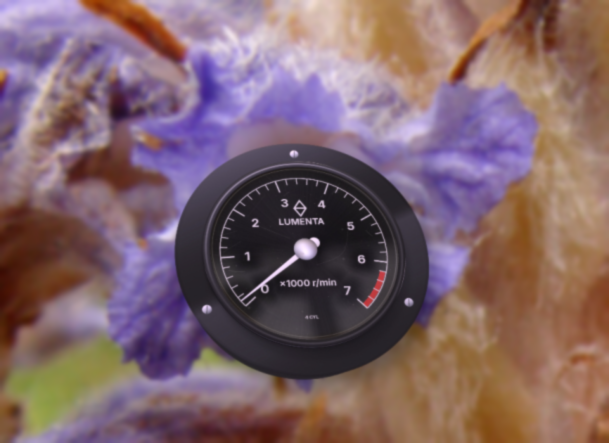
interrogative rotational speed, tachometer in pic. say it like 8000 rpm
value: 100 rpm
